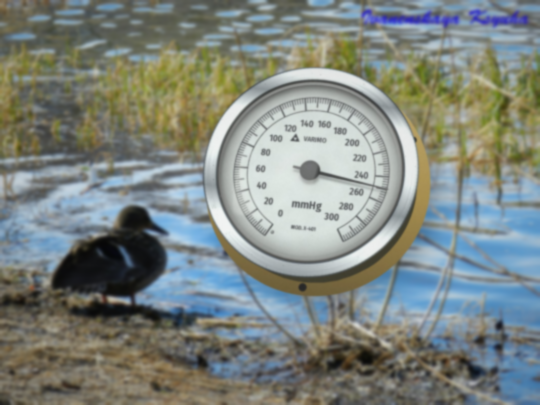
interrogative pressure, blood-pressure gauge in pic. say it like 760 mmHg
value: 250 mmHg
